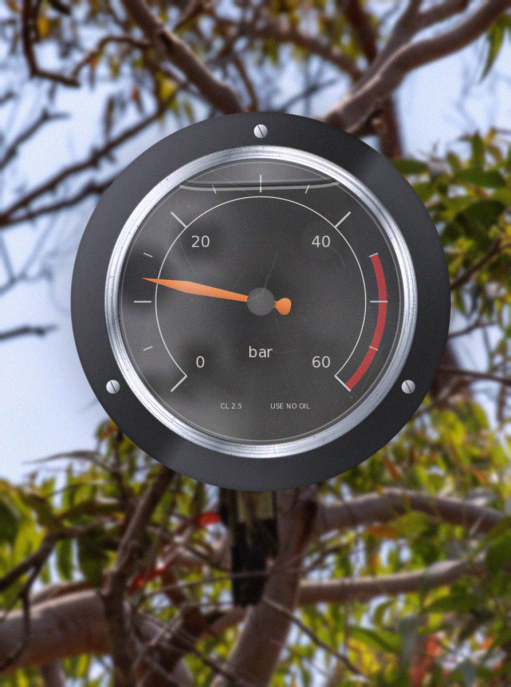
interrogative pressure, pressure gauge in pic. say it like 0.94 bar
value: 12.5 bar
